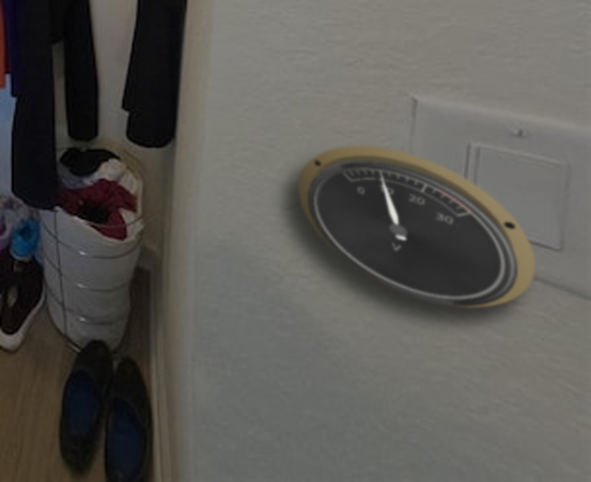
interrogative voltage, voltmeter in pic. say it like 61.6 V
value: 10 V
